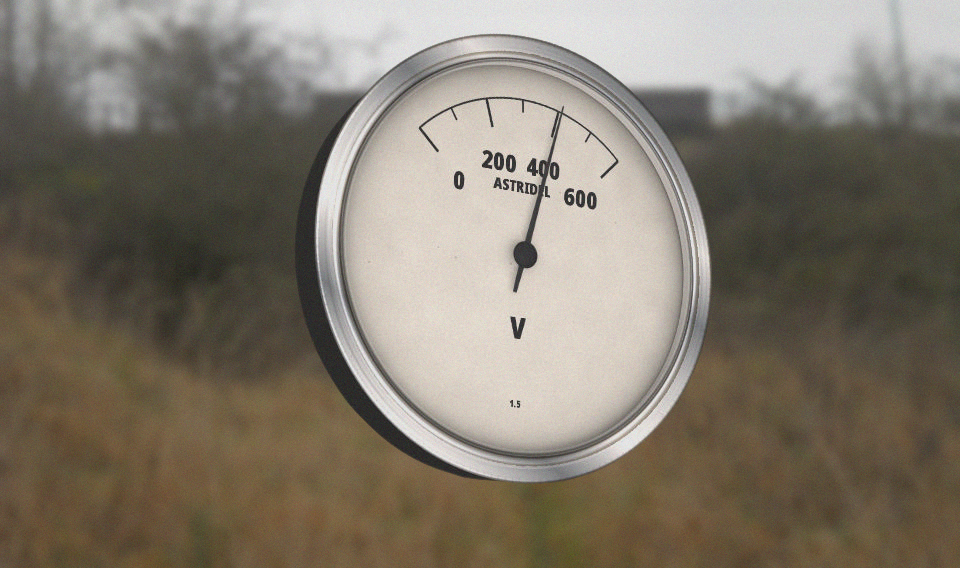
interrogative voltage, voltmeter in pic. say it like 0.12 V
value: 400 V
